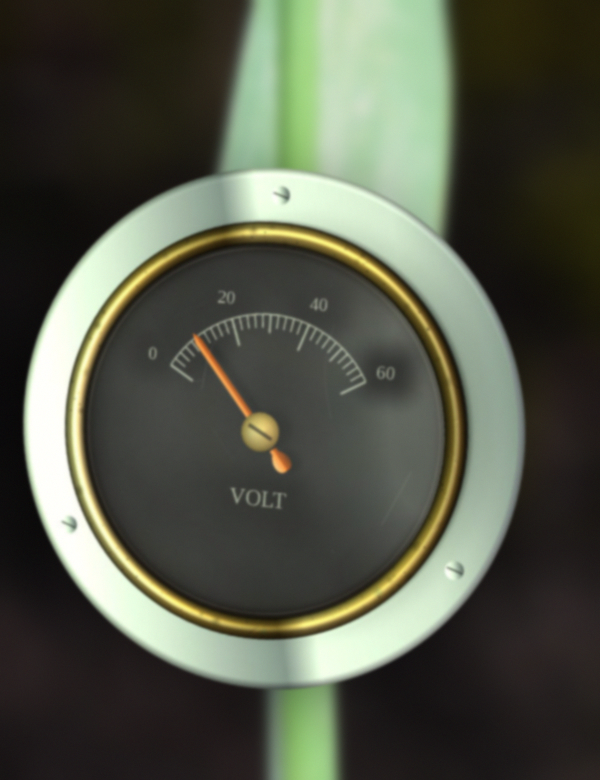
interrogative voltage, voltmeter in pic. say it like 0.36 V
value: 10 V
